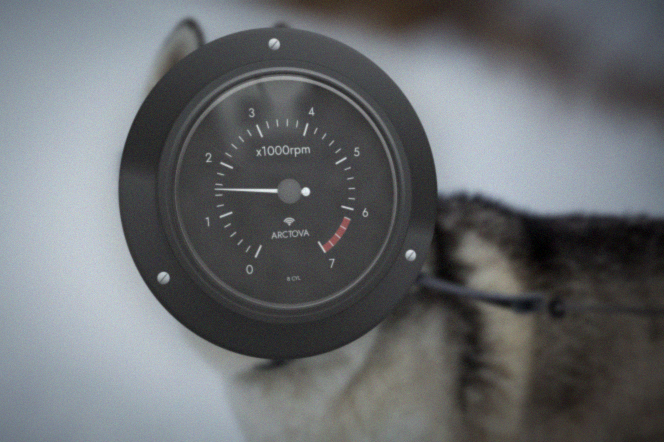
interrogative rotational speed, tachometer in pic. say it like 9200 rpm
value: 1500 rpm
